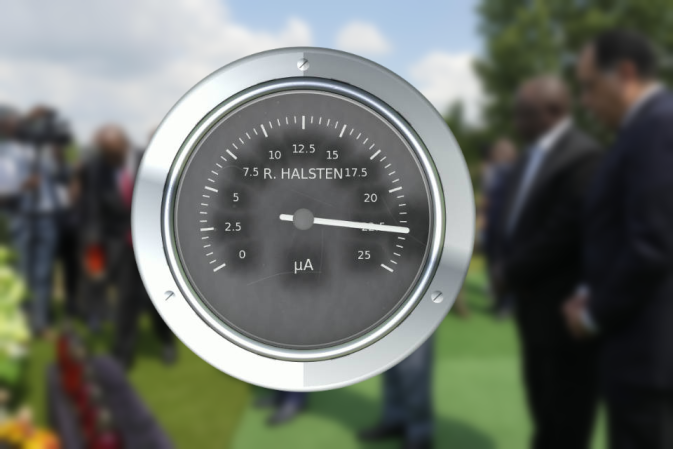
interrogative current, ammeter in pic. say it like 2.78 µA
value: 22.5 µA
